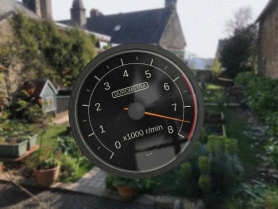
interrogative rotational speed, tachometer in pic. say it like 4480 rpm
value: 7500 rpm
